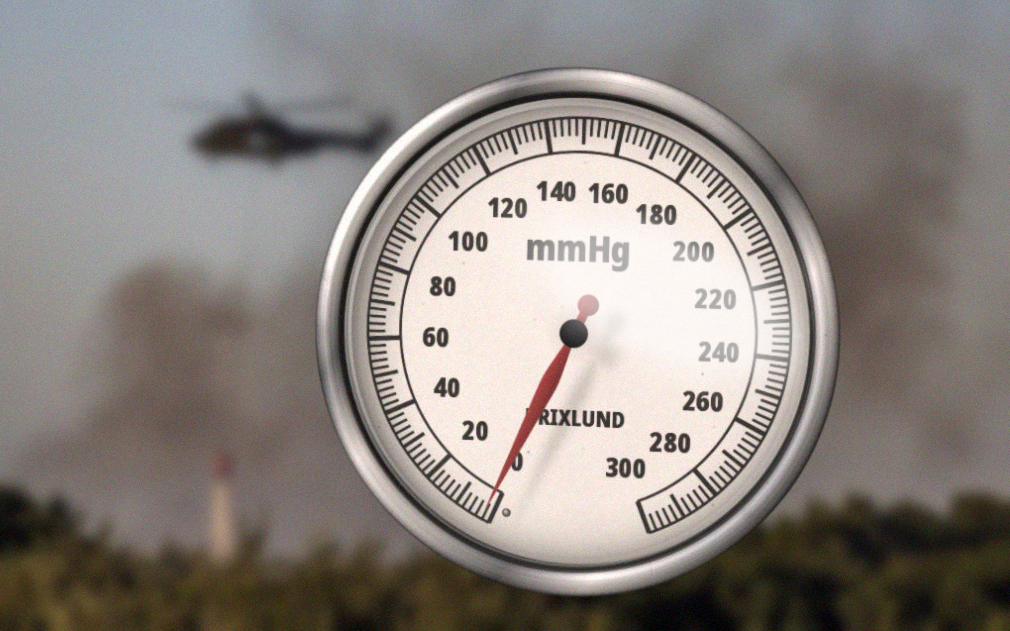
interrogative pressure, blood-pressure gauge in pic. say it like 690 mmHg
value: 2 mmHg
